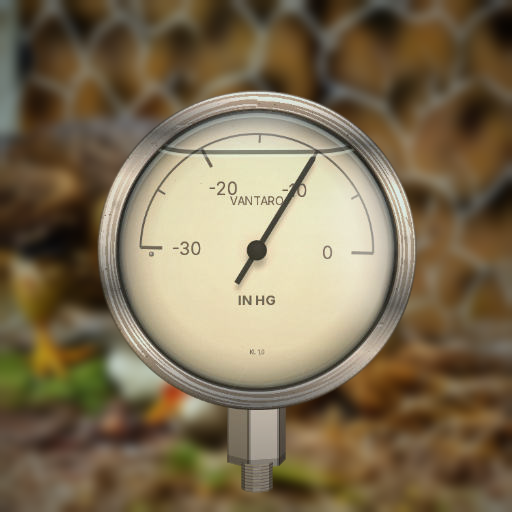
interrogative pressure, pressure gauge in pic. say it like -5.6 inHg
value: -10 inHg
